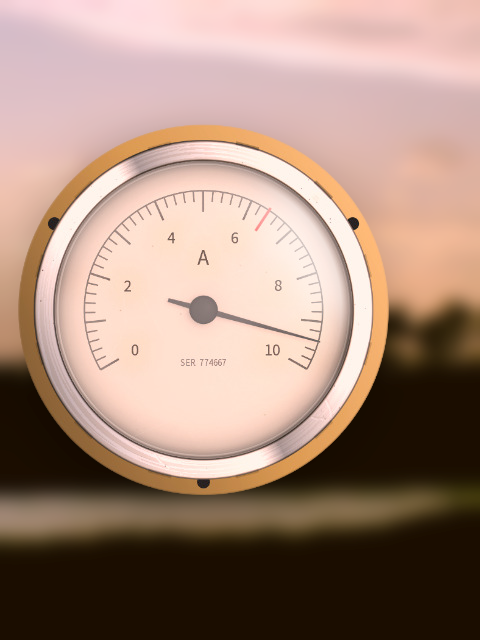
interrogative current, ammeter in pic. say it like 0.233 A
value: 9.4 A
